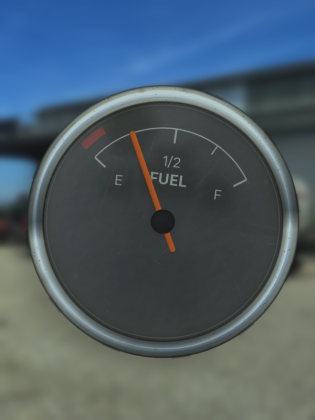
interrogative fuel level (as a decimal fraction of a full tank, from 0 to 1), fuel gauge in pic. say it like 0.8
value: 0.25
